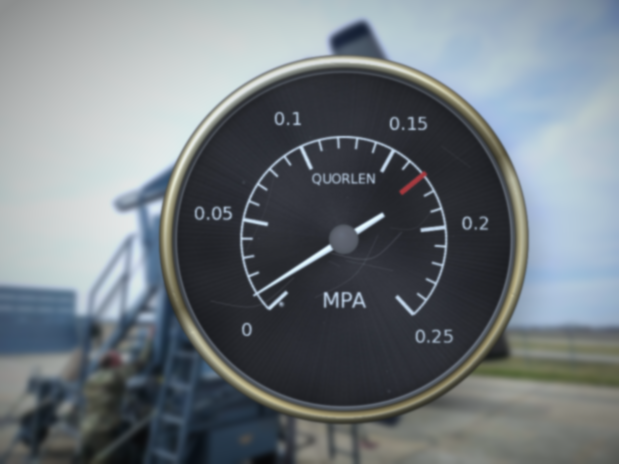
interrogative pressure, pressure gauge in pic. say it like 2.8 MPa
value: 0.01 MPa
